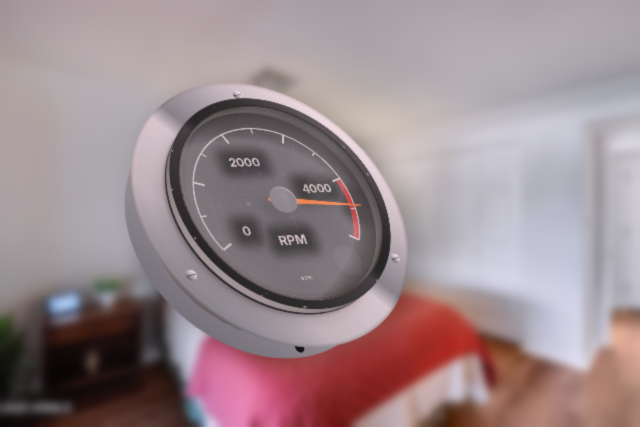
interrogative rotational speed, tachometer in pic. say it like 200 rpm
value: 4500 rpm
